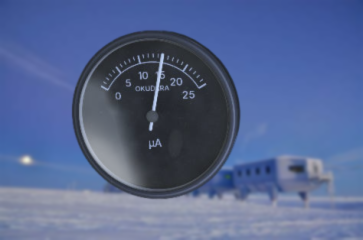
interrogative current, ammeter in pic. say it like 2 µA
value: 15 µA
